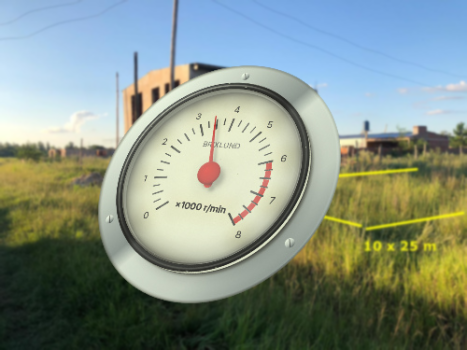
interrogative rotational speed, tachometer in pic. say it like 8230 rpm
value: 3500 rpm
